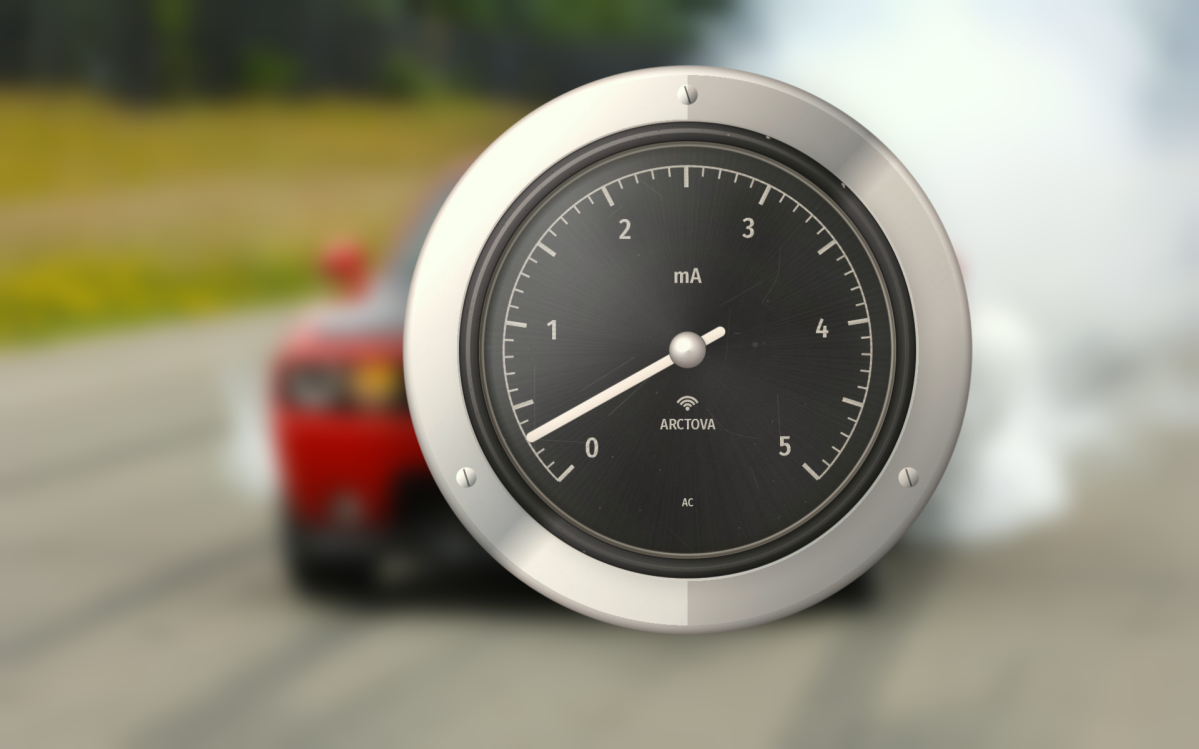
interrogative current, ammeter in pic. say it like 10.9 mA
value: 0.3 mA
